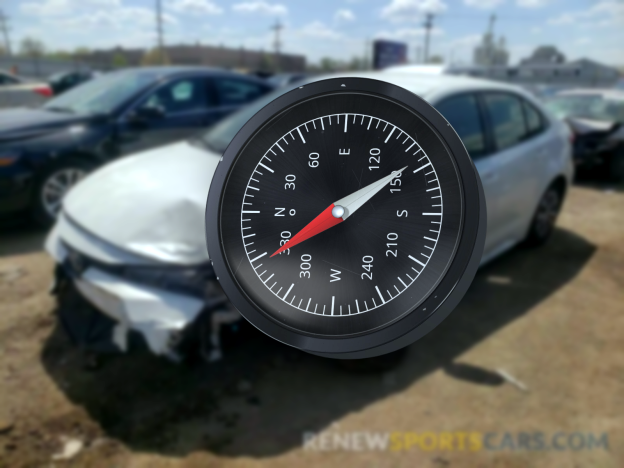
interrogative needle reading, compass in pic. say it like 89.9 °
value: 325 °
